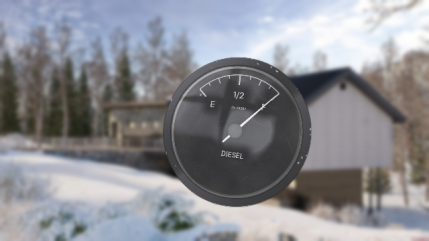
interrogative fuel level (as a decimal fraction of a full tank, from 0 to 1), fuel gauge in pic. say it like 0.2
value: 1
